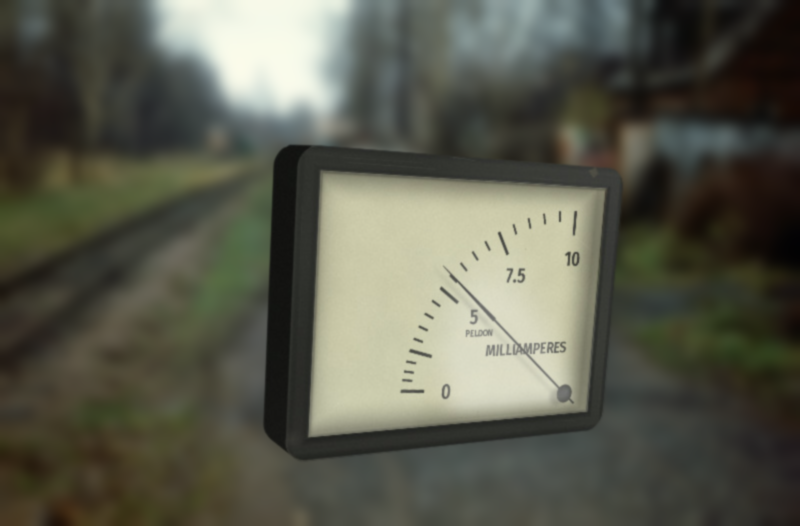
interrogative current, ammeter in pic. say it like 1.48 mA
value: 5.5 mA
